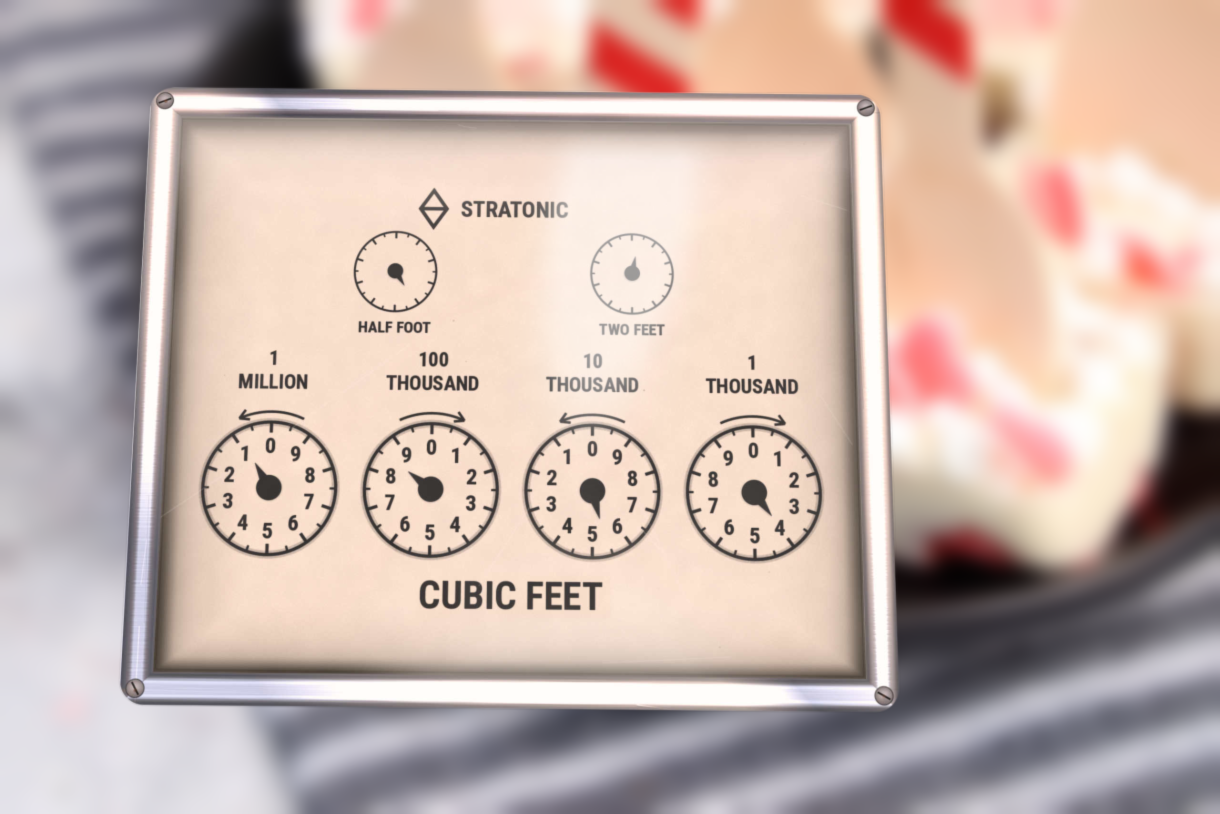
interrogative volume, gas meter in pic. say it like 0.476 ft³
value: 85400 ft³
